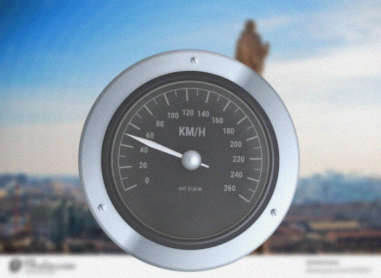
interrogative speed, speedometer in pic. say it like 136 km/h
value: 50 km/h
